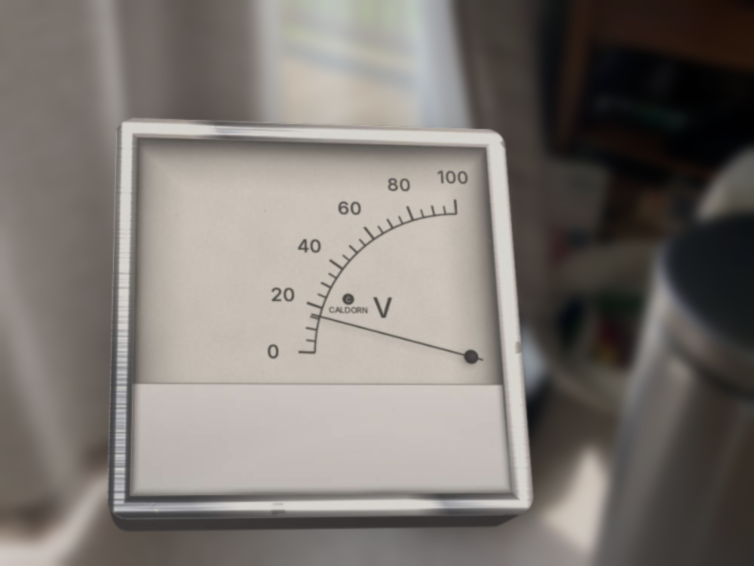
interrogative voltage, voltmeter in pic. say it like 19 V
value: 15 V
